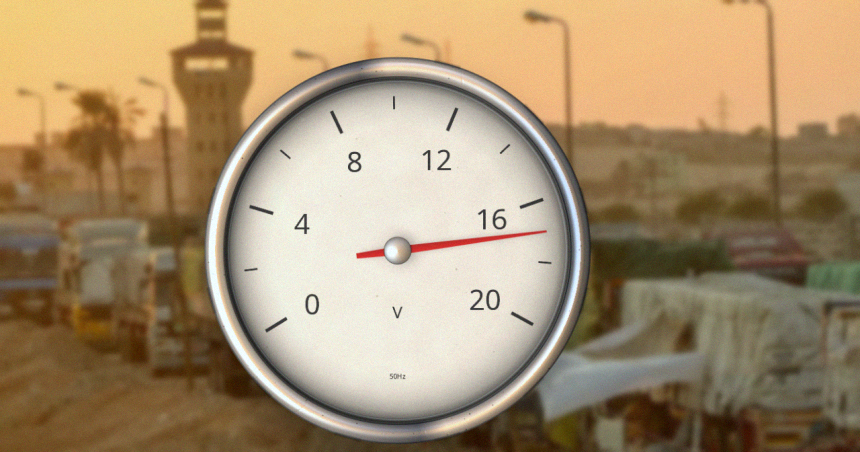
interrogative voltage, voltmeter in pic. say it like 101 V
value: 17 V
